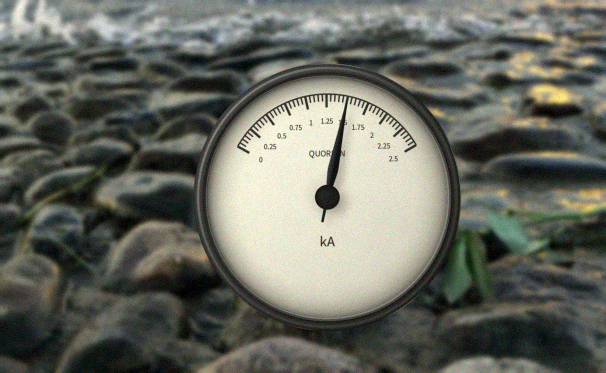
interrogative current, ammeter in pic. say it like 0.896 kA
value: 1.5 kA
